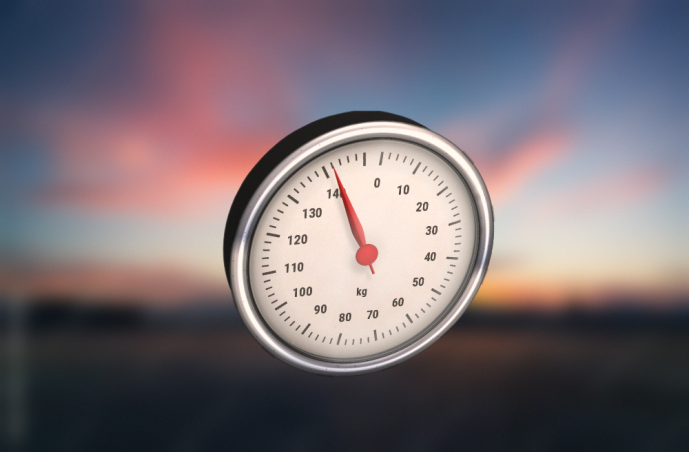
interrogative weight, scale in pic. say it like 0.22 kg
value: 142 kg
